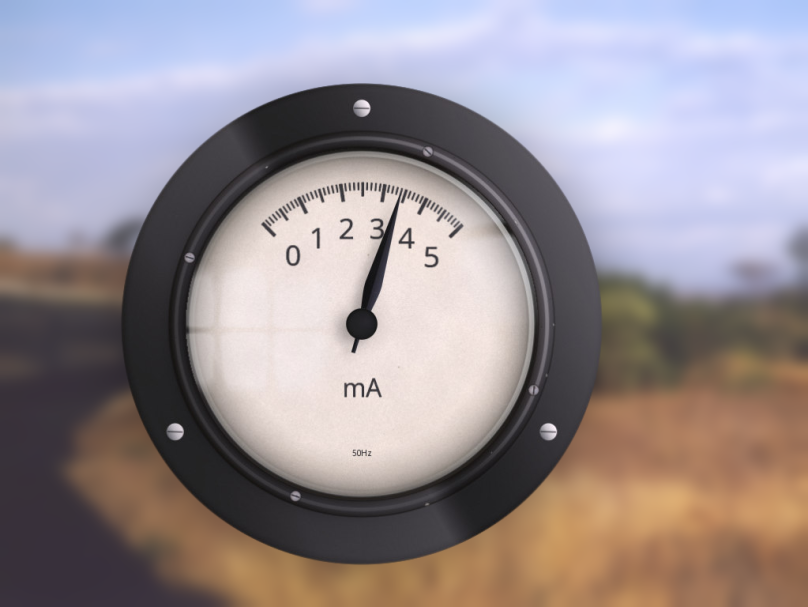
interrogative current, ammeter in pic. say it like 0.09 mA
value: 3.4 mA
